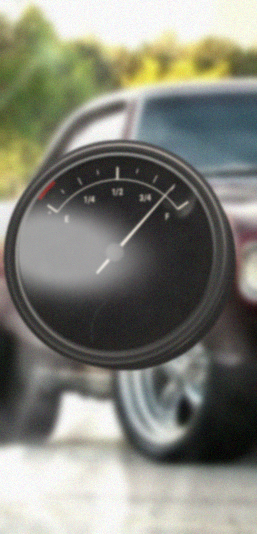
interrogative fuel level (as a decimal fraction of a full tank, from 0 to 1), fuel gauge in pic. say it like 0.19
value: 0.875
